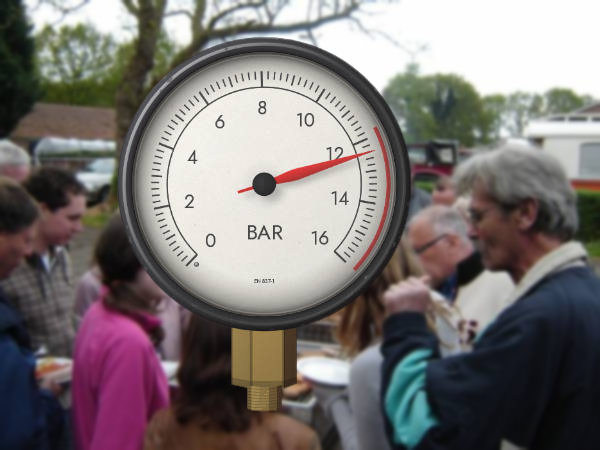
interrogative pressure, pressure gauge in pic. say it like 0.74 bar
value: 12.4 bar
